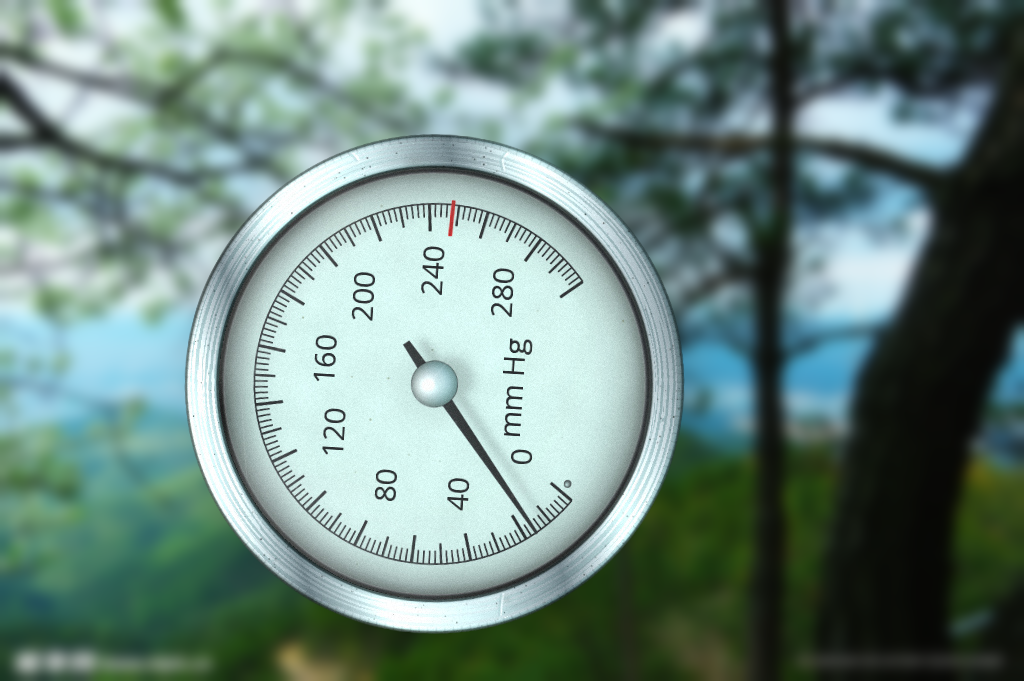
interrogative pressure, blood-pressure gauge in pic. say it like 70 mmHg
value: 16 mmHg
